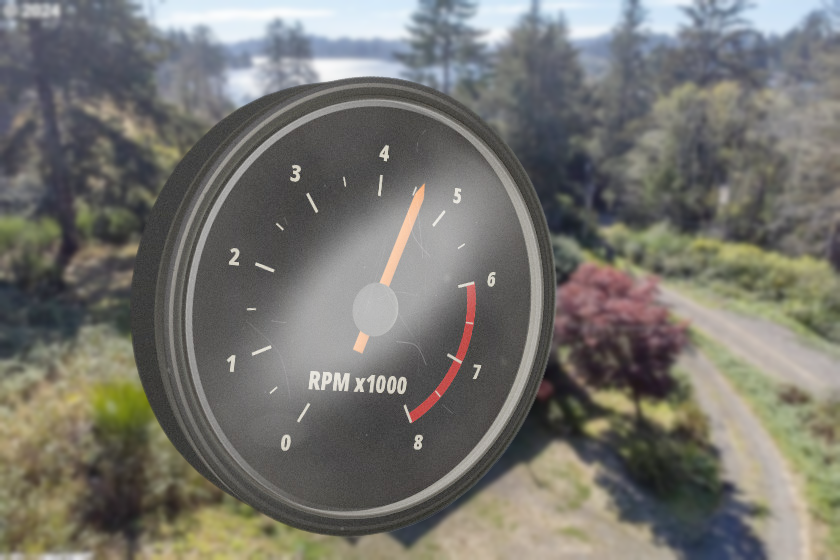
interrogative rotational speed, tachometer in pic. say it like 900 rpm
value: 4500 rpm
